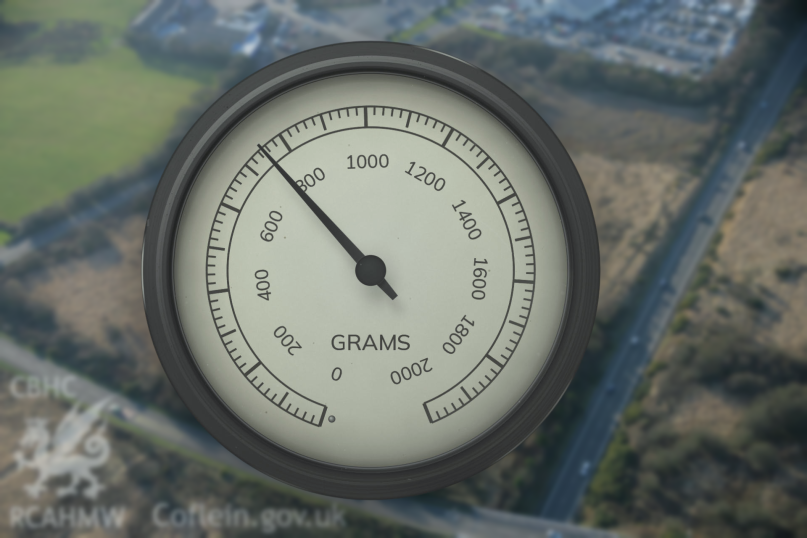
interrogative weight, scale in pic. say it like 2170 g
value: 750 g
